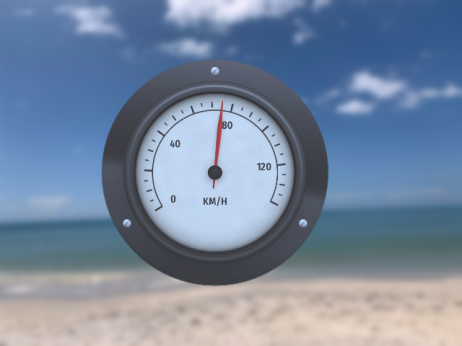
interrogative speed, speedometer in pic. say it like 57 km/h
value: 75 km/h
